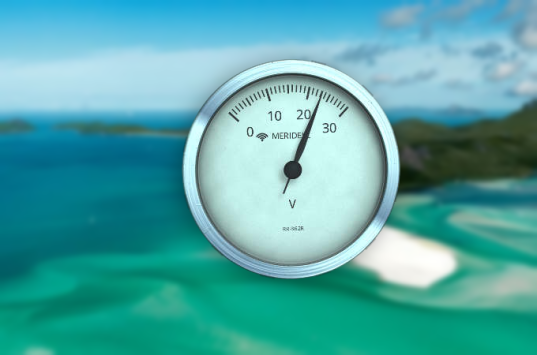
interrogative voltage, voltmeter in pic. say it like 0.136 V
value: 23 V
